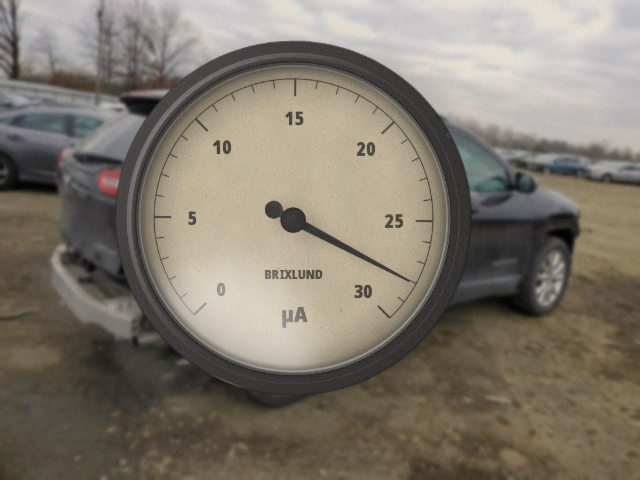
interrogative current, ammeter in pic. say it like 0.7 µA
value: 28 µA
